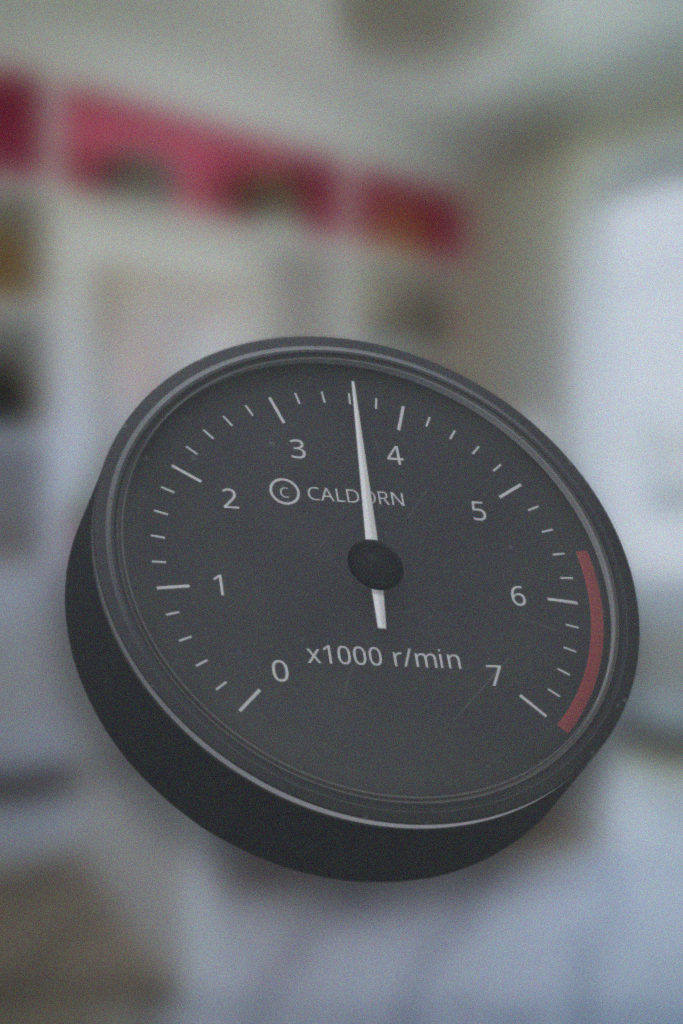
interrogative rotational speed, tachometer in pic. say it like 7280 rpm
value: 3600 rpm
